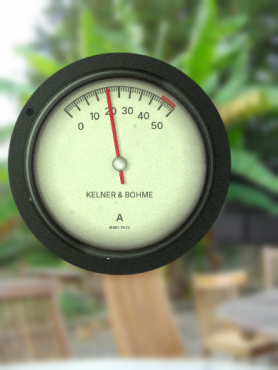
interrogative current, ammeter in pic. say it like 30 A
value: 20 A
